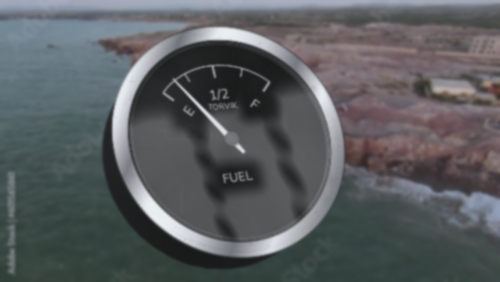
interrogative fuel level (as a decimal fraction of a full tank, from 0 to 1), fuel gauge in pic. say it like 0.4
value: 0.125
